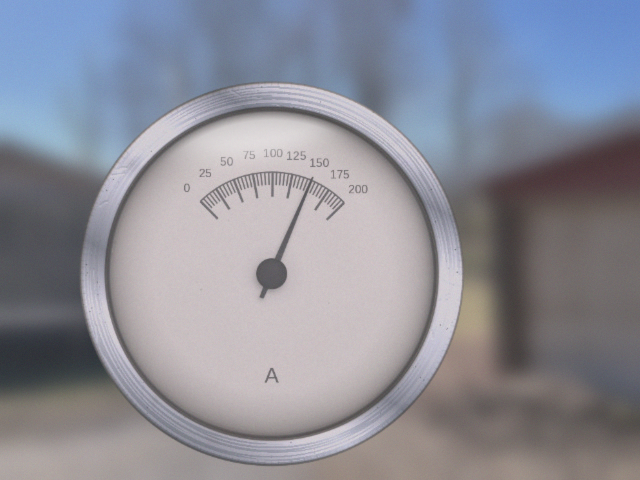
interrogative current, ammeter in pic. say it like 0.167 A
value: 150 A
